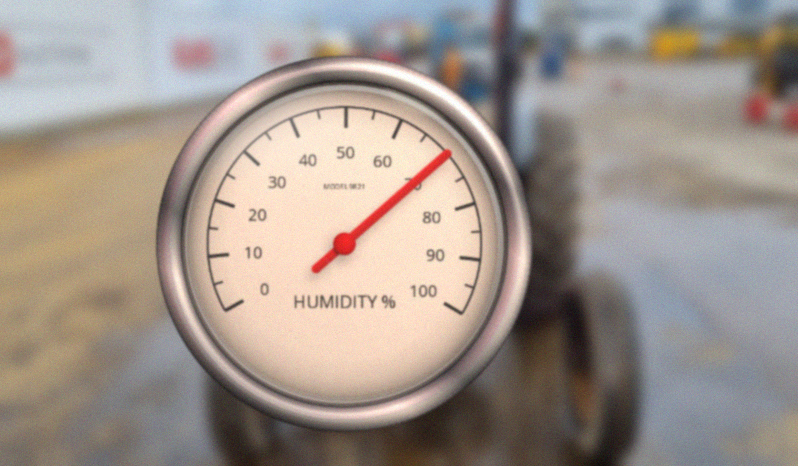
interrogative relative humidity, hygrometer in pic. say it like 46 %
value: 70 %
